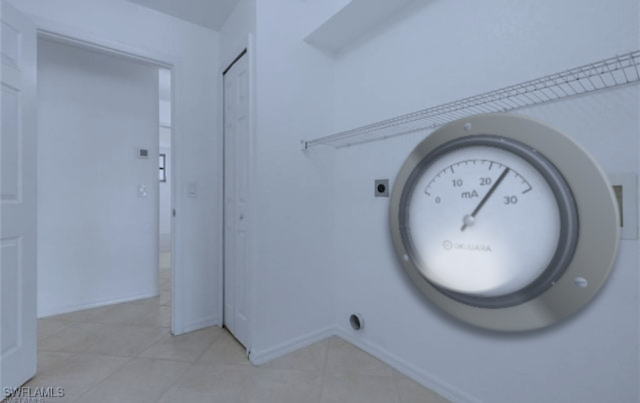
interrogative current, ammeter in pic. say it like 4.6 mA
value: 24 mA
